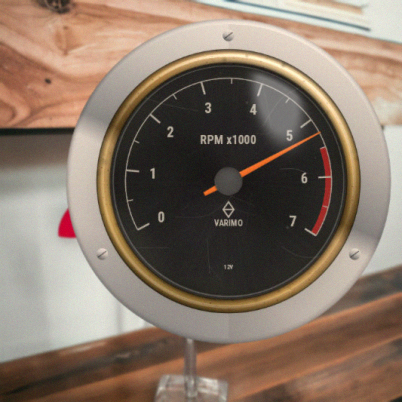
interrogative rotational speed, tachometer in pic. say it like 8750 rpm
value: 5250 rpm
